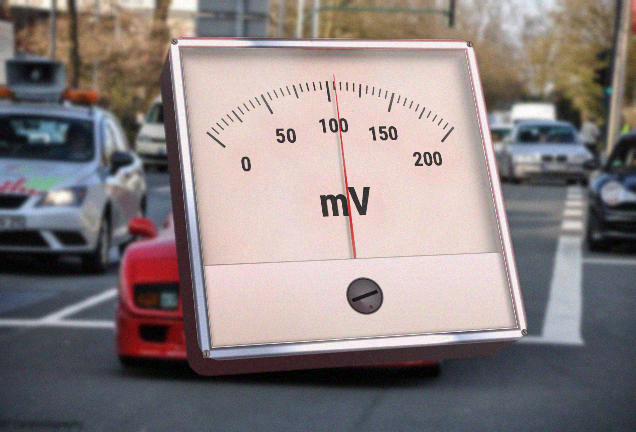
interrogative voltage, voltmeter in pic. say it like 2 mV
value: 105 mV
